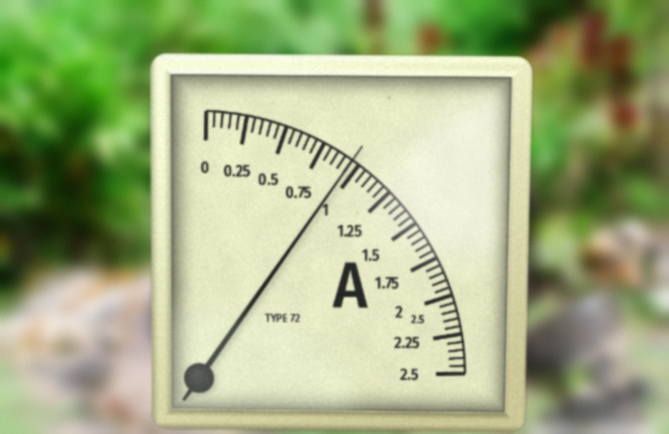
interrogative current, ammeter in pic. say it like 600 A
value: 0.95 A
